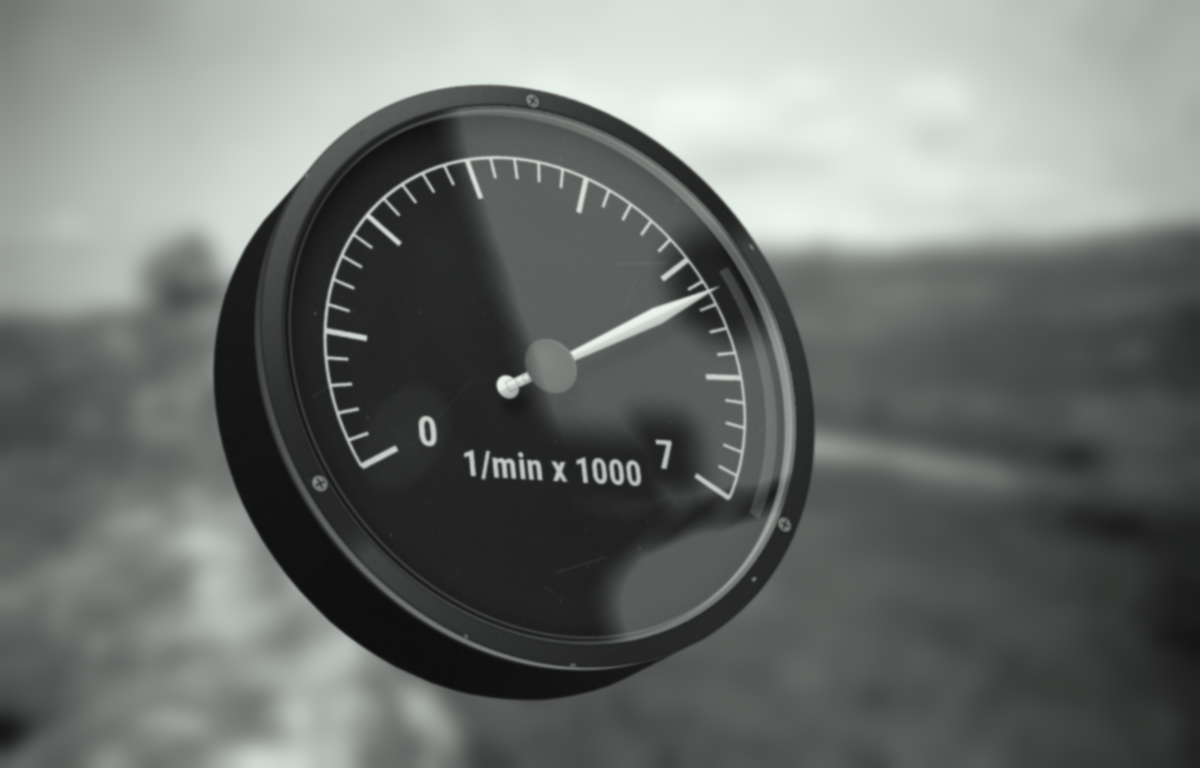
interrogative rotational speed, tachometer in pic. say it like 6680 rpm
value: 5300 rpm
